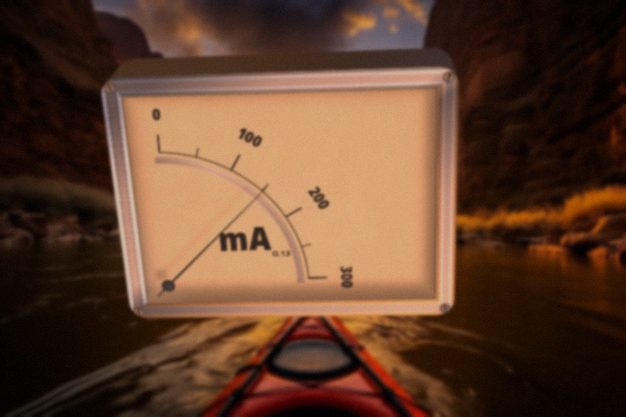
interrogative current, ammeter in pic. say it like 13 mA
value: 150 mA
